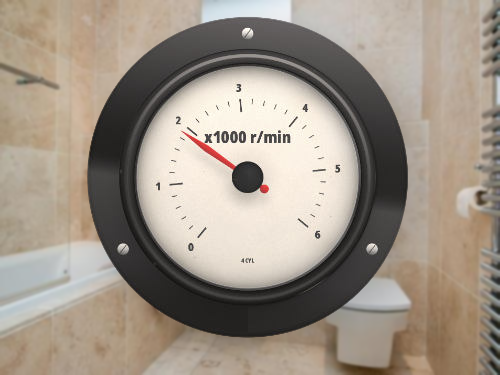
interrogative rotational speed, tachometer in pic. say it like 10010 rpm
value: 1900 rpm
